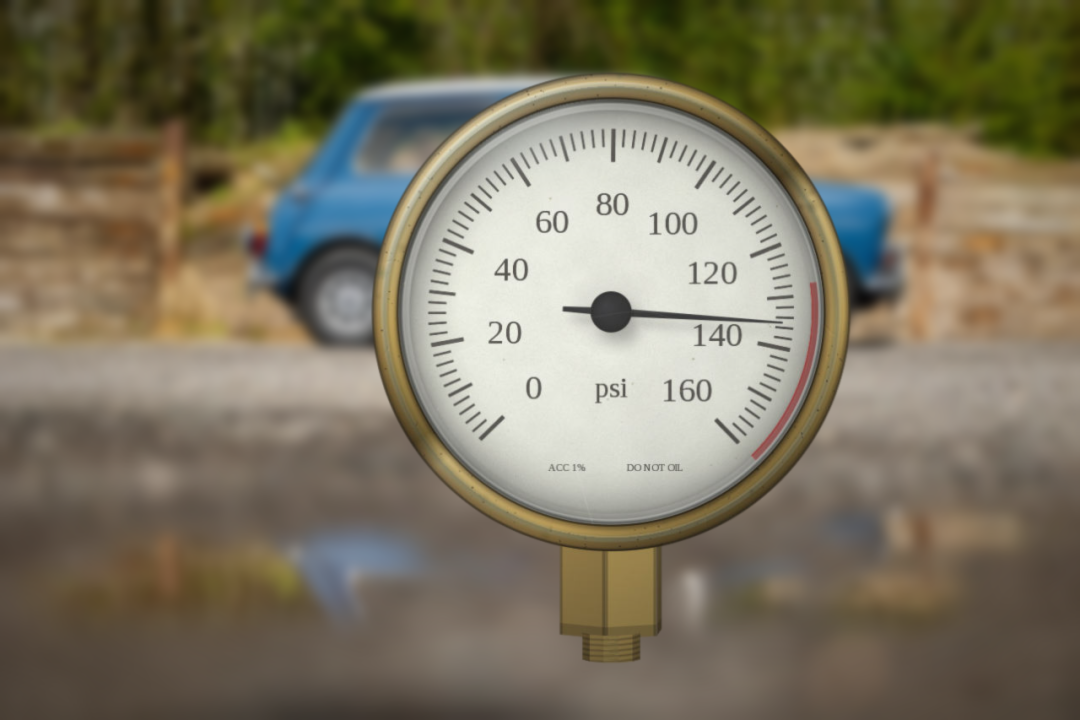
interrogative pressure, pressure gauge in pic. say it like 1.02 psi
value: 135 psi
